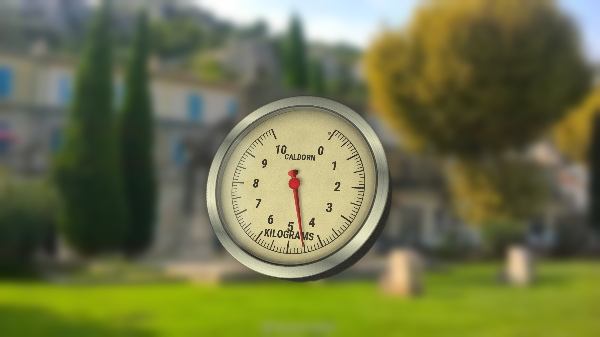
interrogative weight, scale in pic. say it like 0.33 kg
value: 4.5 kg
